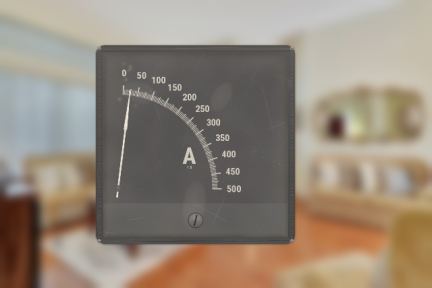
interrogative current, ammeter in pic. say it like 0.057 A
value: 25 A
